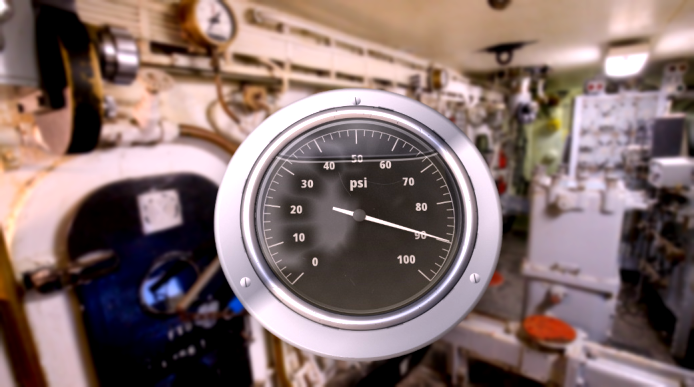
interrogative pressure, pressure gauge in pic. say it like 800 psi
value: 90 psi
